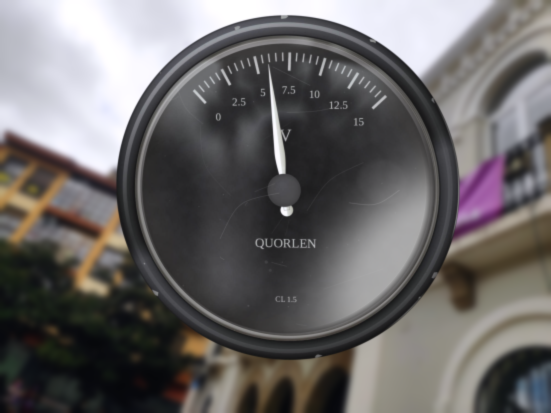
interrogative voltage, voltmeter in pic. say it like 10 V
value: 6 V
